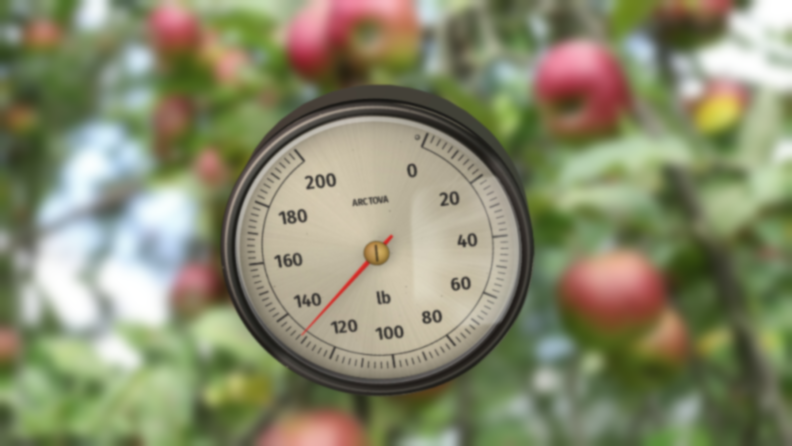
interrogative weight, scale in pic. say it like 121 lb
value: 132 lb
